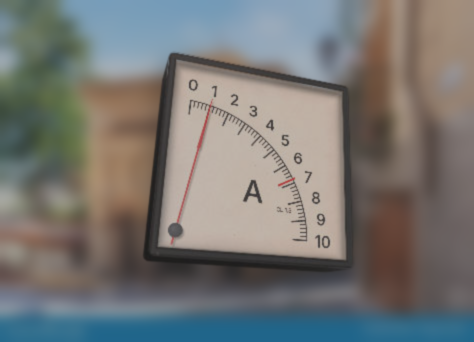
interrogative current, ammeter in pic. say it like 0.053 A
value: 1 A
